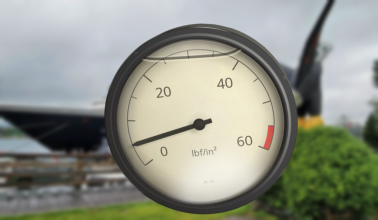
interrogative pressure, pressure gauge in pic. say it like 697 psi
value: 5 psi
